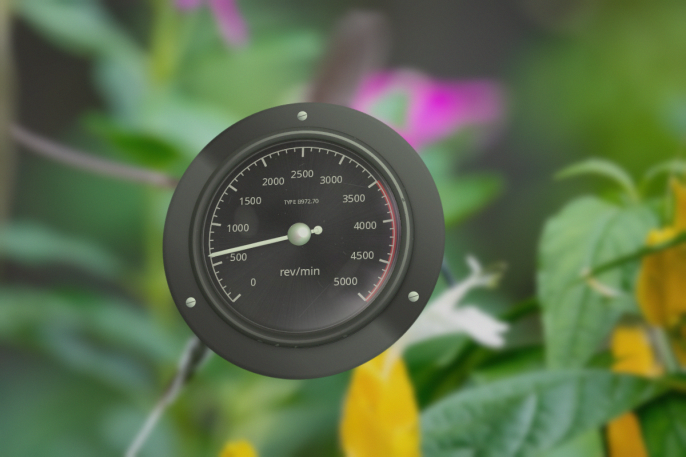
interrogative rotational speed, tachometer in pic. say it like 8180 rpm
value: 600 rpm
